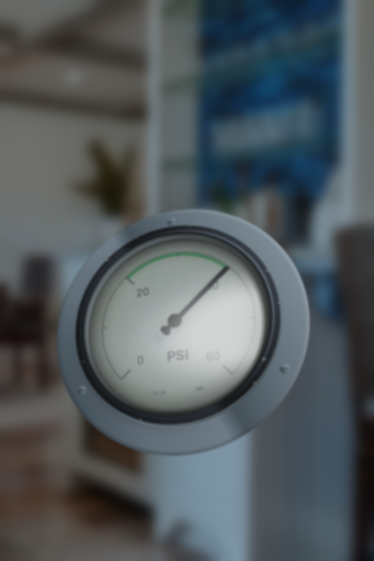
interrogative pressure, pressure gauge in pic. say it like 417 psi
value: 40 psi
